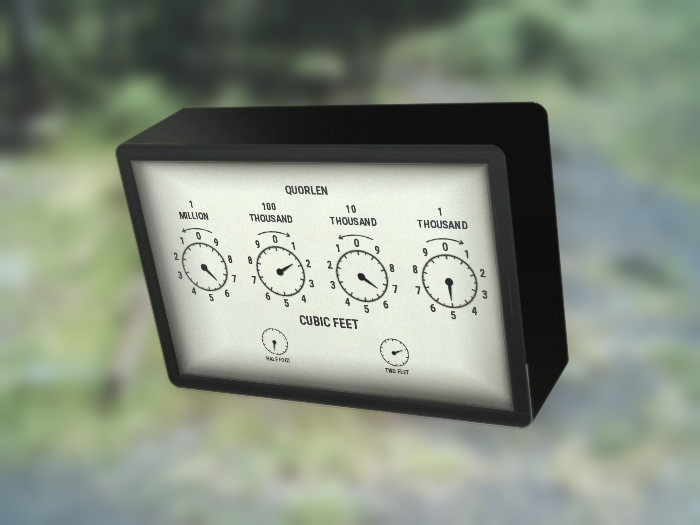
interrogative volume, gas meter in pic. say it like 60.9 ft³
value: 616500 ft³
